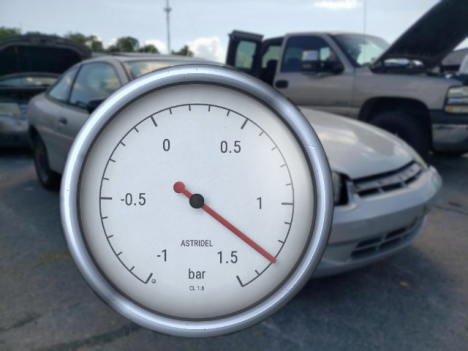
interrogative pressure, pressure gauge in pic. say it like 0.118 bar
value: 1.3 bar
